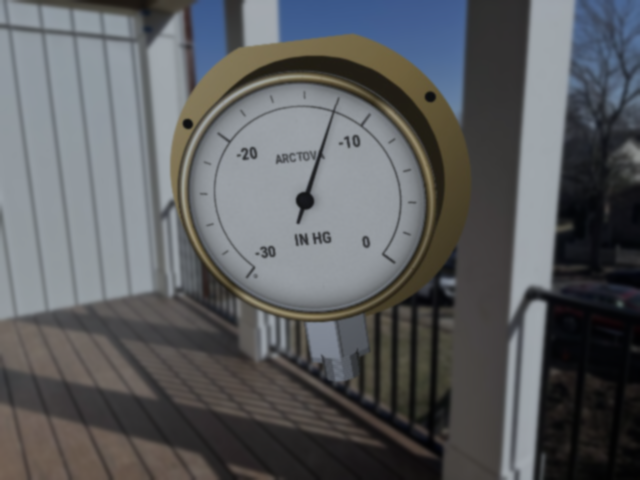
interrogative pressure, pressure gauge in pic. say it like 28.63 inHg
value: -12 inHg
